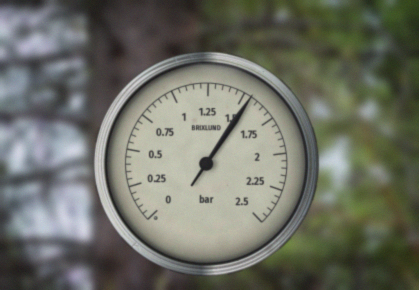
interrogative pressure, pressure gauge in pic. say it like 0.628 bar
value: 1.55 bar
